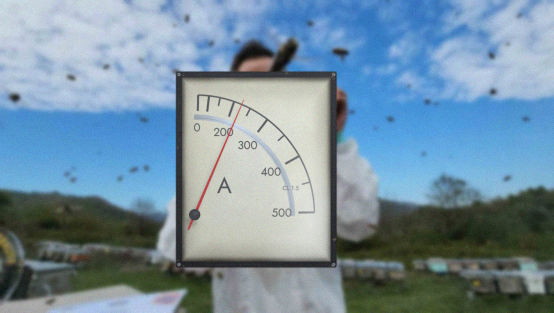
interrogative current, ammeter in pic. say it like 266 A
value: 225 A
